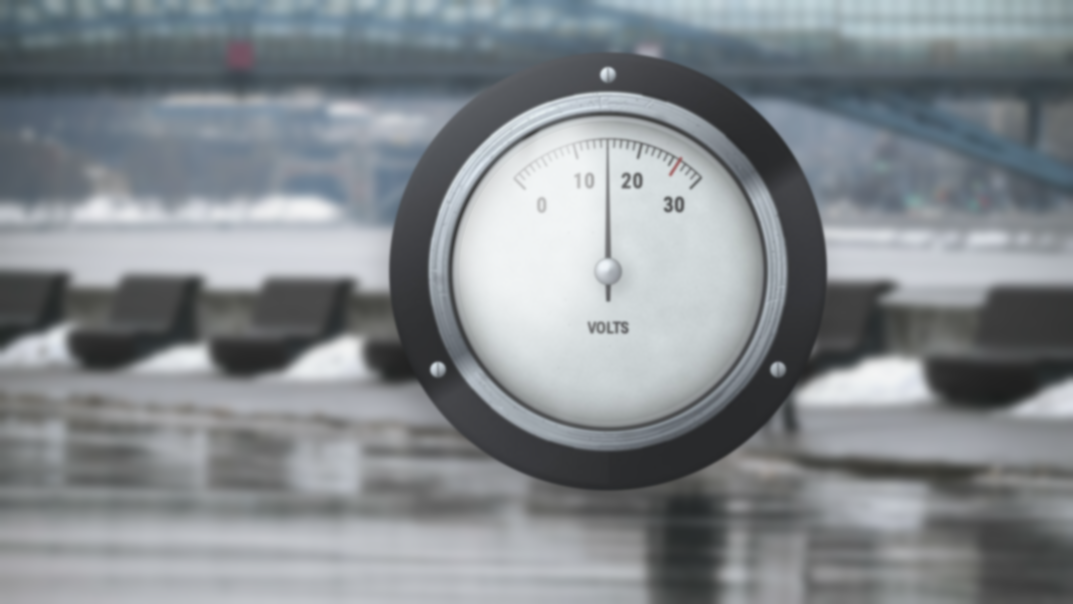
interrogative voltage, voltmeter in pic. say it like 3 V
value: 15 V
